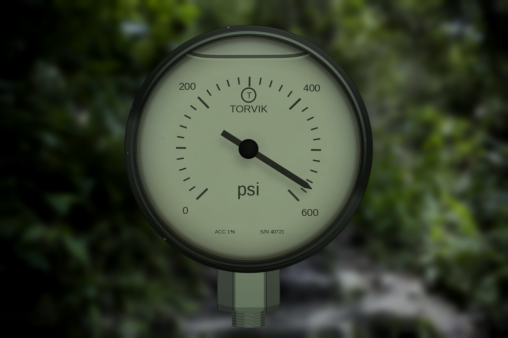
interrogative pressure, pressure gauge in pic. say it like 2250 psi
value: 570 psi
